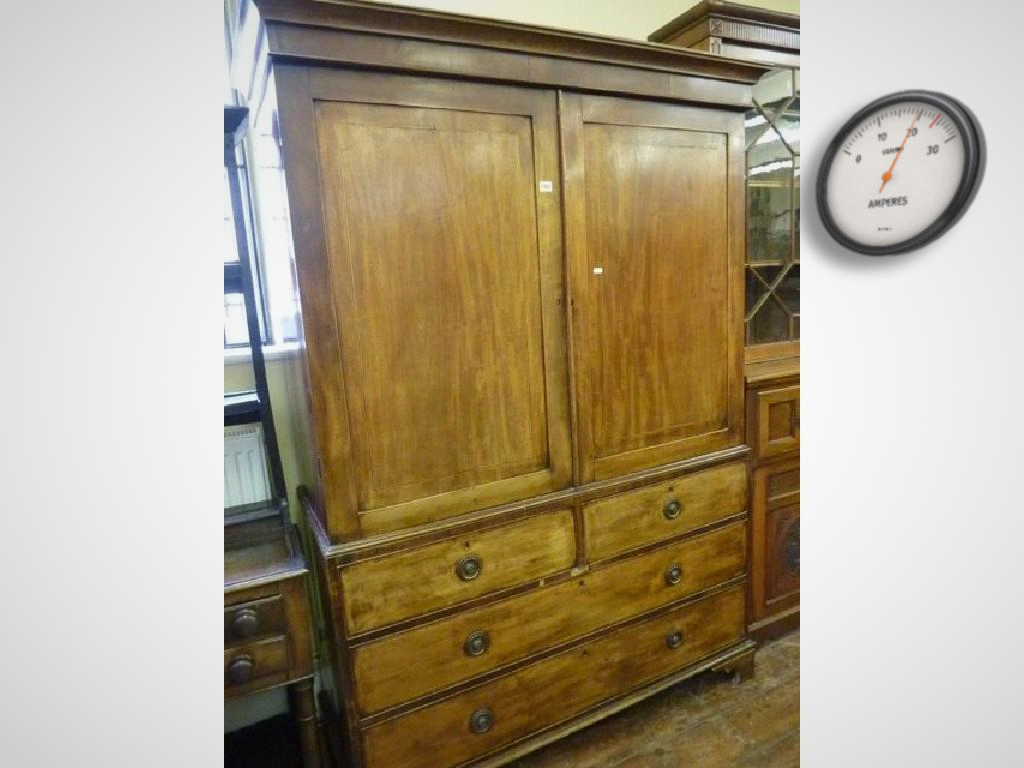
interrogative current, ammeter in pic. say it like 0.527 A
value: 20 A
